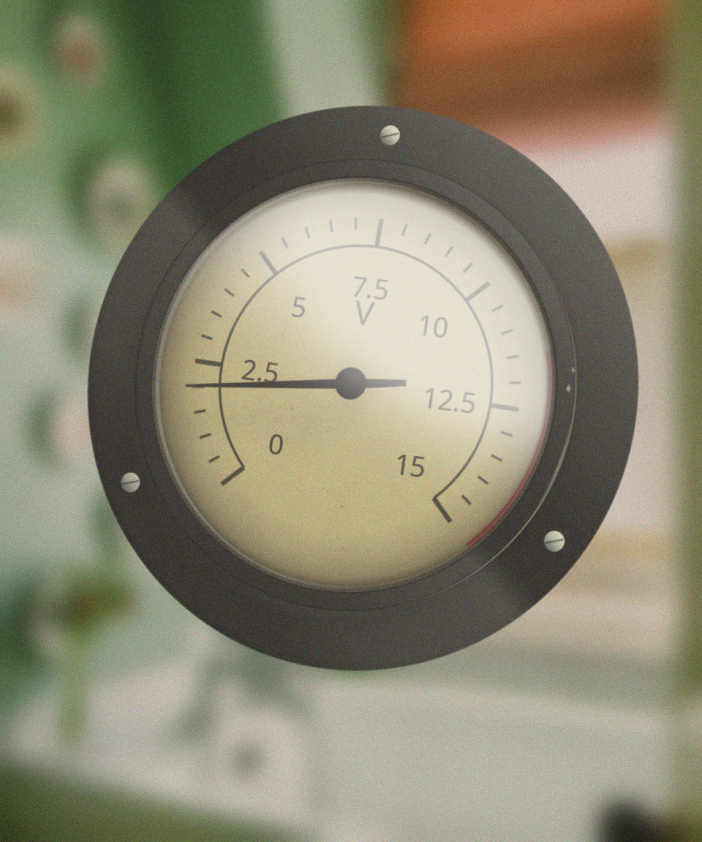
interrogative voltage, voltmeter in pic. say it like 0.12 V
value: 2 V
